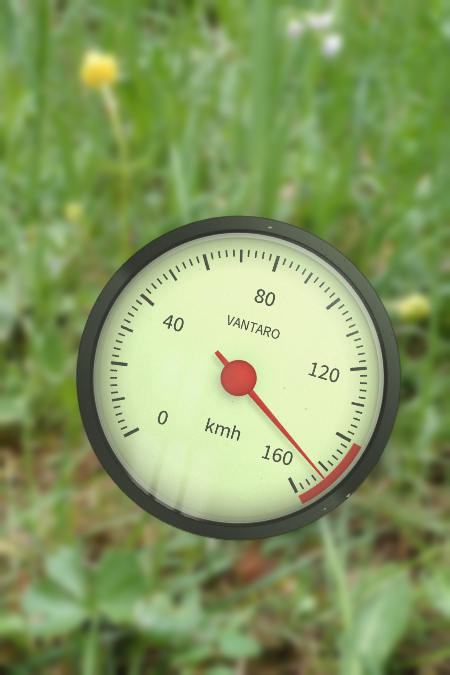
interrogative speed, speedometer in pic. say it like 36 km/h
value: 152 km/h
